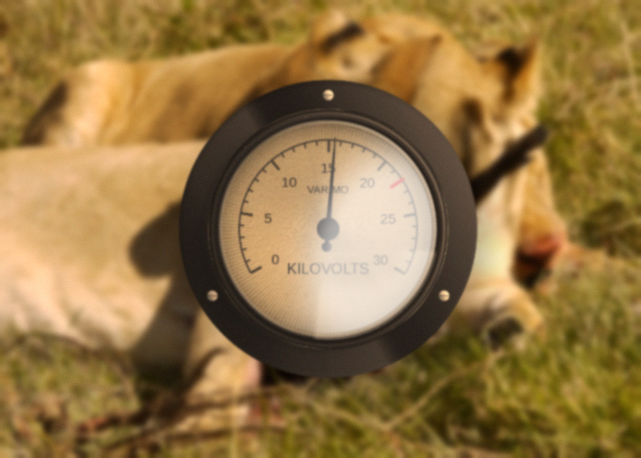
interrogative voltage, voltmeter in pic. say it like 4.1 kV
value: 15.5 kV
